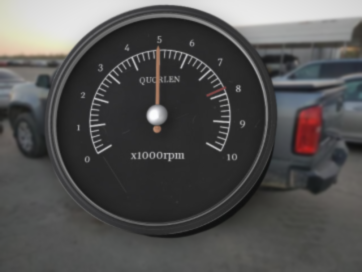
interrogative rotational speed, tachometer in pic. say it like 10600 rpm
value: 5000 rpm
